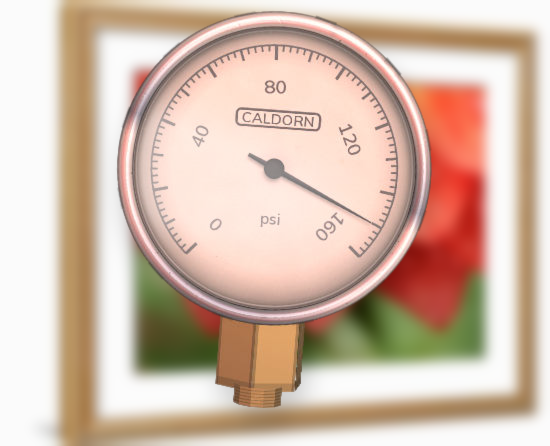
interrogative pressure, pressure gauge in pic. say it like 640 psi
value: 150 psi
